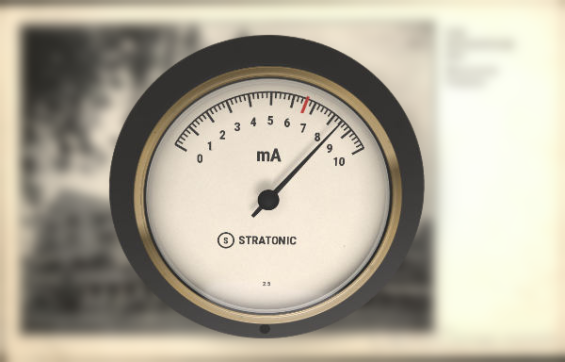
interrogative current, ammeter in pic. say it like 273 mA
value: 8.4 mA
